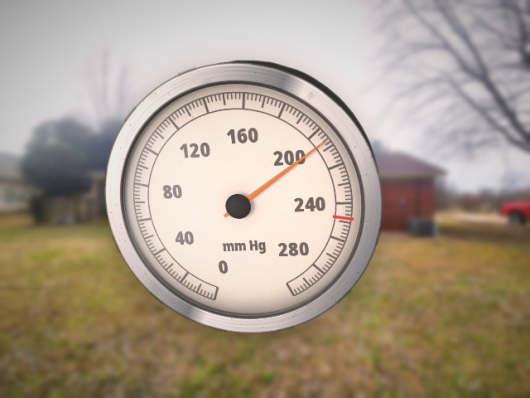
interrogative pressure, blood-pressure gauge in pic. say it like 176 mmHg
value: 206 mmHg
